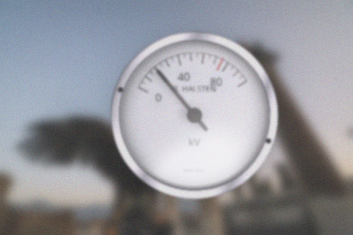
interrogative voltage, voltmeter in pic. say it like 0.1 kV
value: 20 kV
